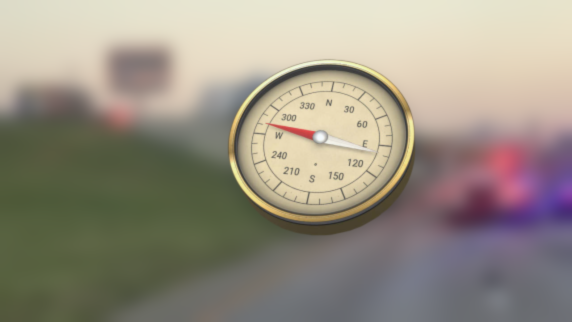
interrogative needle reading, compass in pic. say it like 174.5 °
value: 280 °
